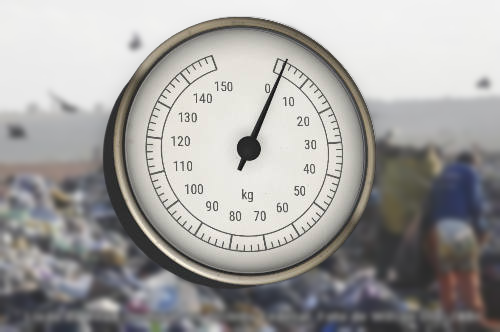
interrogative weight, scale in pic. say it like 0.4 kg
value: 2 kg
